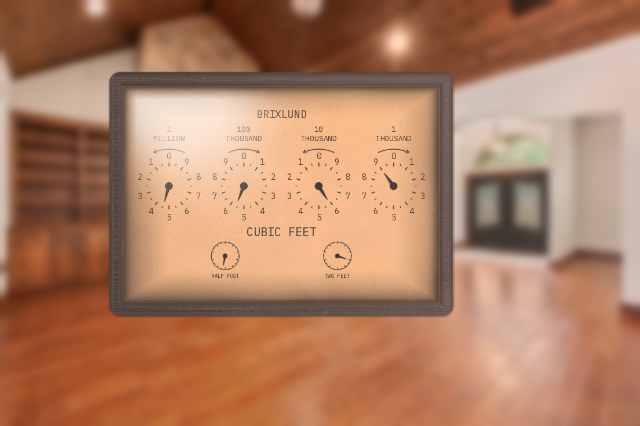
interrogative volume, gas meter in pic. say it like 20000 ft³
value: 455900 ft³
